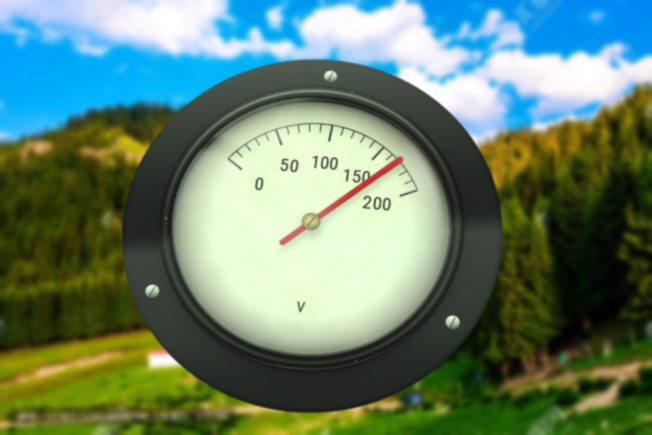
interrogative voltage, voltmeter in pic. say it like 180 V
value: 170 V
